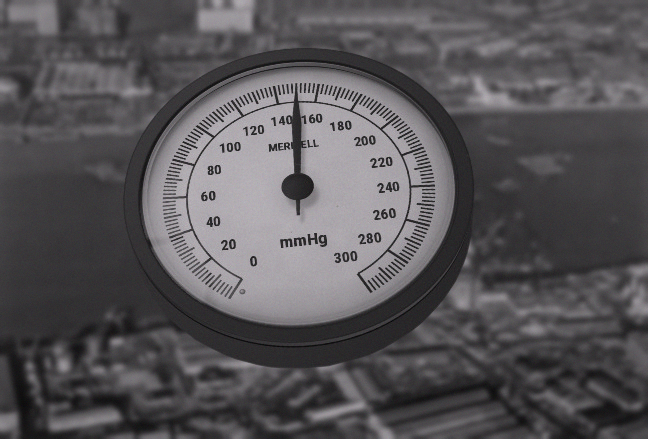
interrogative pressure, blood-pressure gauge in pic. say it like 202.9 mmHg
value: 150 mmHg
